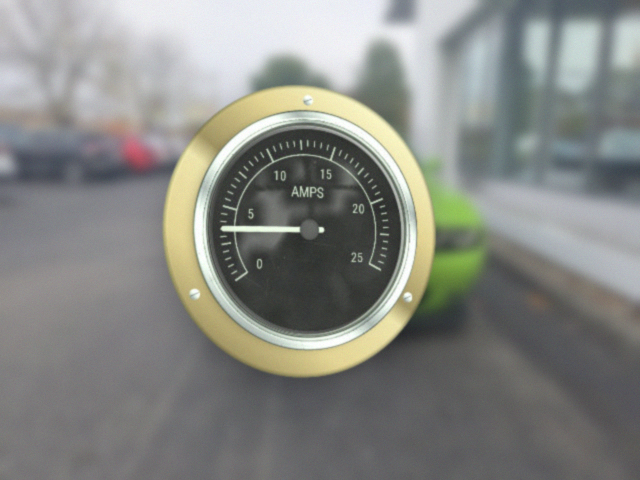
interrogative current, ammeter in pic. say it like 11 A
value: 3.5 A
